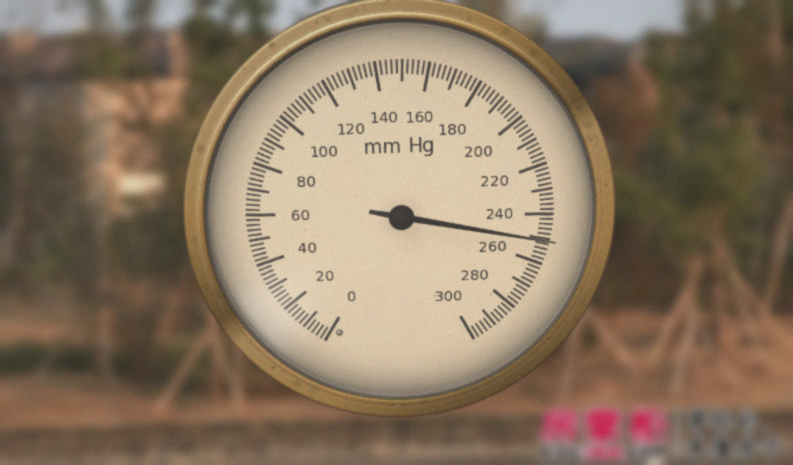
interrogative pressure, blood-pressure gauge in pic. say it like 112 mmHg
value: 250 mmHg
